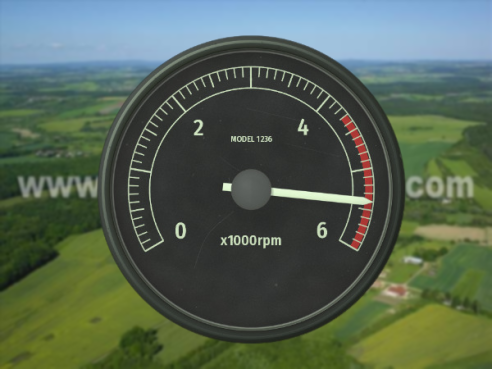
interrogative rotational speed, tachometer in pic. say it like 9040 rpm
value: 5400 rpm
